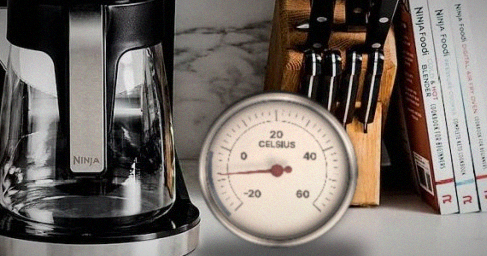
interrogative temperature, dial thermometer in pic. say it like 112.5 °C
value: -8 °C
